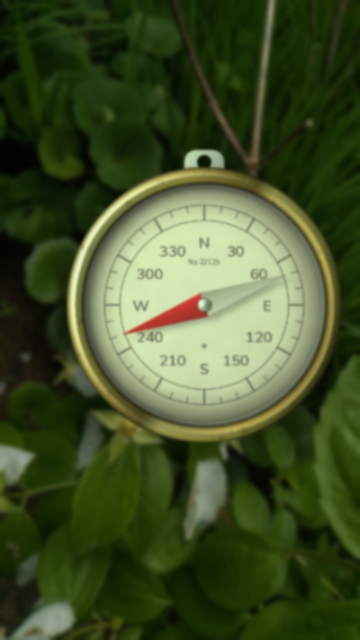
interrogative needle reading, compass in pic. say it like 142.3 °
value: 250 °
